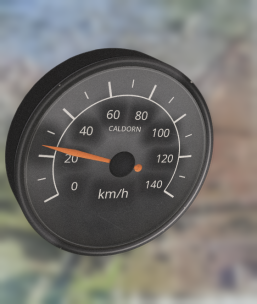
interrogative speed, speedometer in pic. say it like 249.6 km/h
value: 25 km/h
